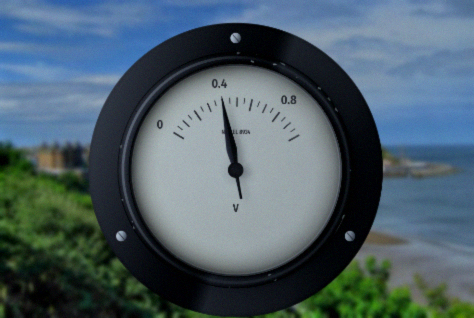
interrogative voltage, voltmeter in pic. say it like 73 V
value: 0.4 V
